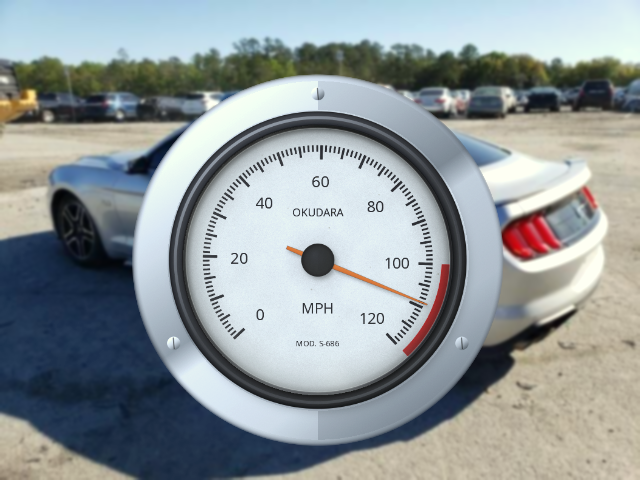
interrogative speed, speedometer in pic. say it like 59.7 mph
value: 109 mph
